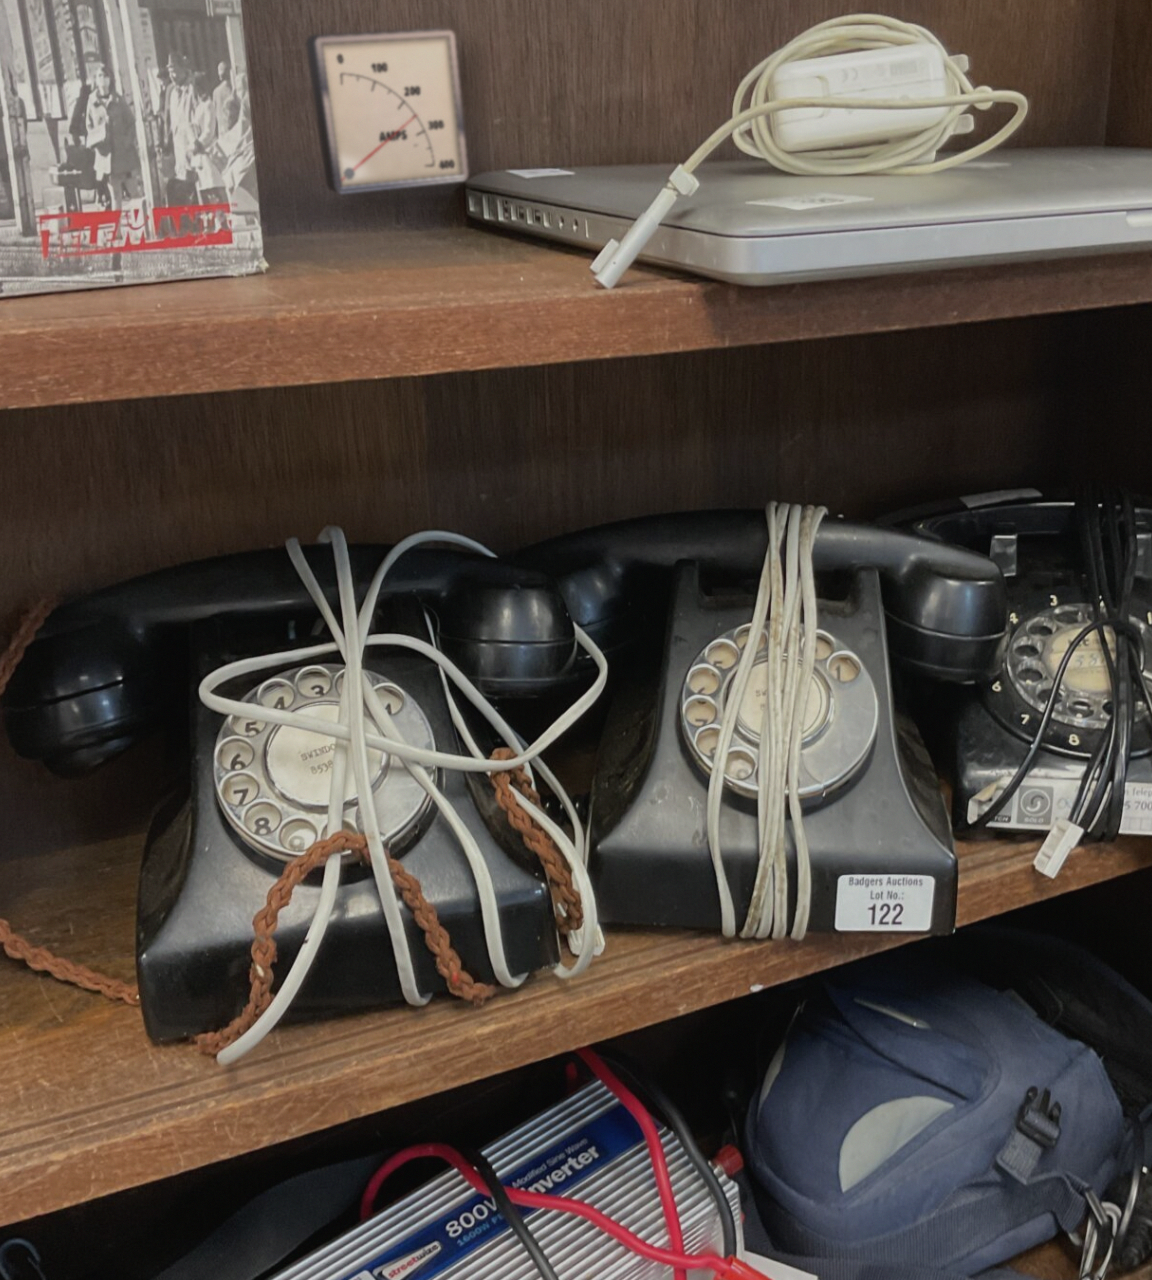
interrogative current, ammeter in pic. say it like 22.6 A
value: 250 A
